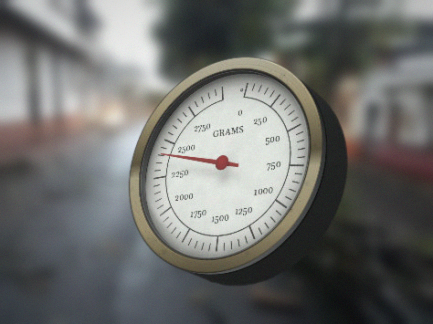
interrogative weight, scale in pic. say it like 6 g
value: 2400 g
